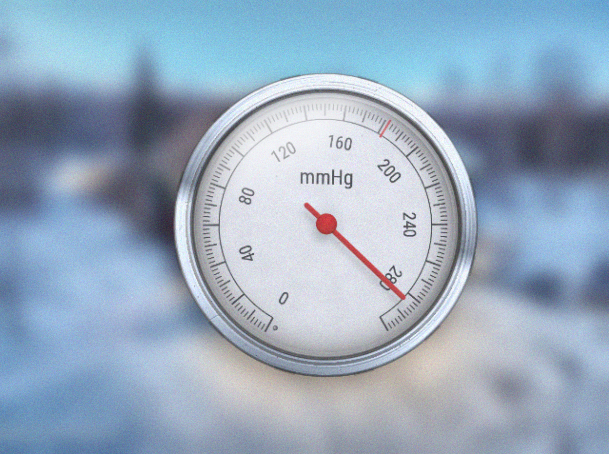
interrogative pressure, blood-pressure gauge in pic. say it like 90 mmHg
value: 284 mmHg
